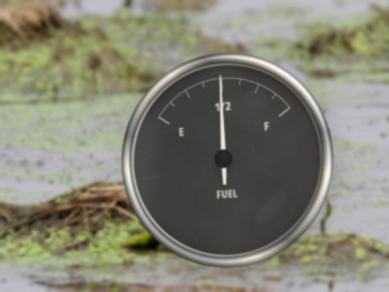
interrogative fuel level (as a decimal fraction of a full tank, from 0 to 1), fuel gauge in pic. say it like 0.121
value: 0.5
